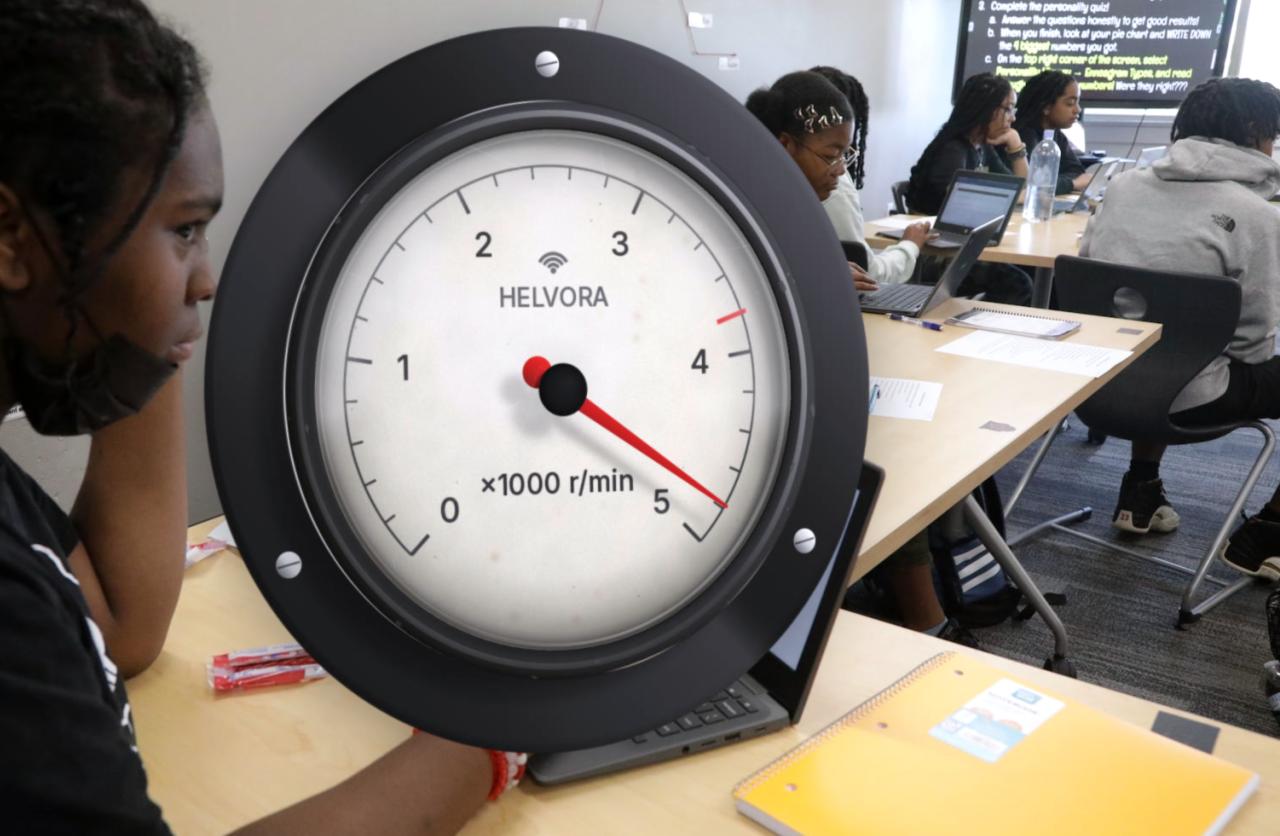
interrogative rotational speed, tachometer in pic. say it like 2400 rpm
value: 4800 rpm
